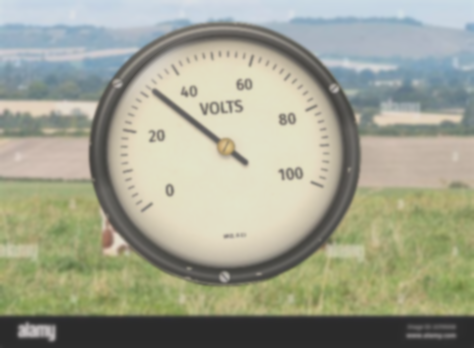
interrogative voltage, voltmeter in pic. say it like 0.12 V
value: 32 V
